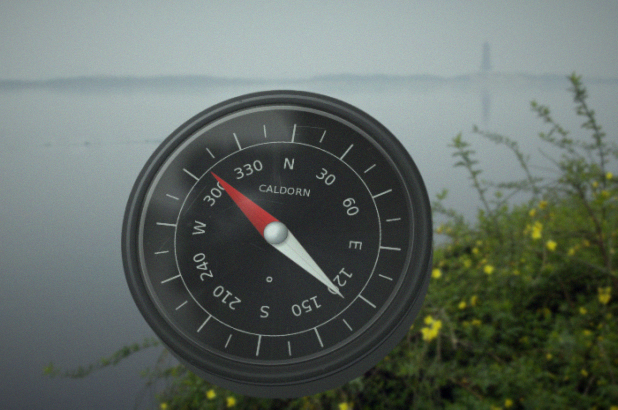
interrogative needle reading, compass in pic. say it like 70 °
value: 307.5 °
